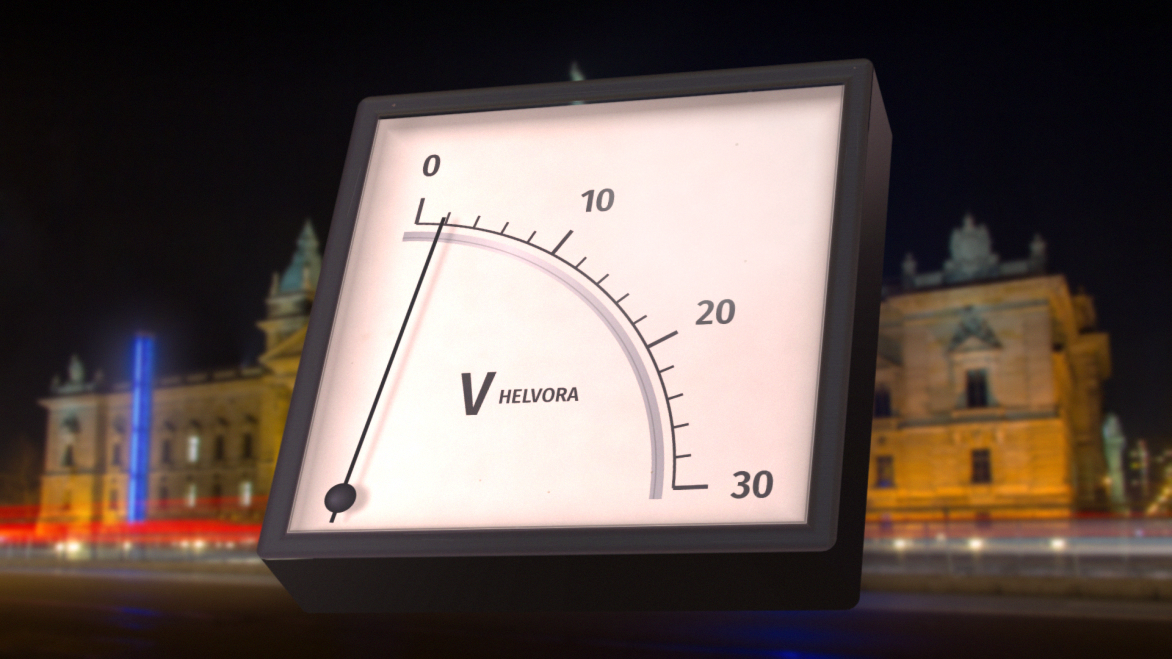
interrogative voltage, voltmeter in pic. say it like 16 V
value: 2 V
